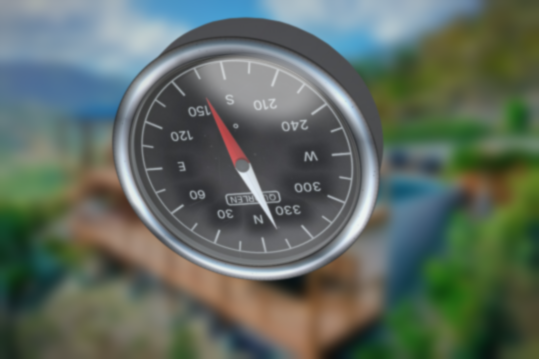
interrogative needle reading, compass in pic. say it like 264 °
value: 165 °
